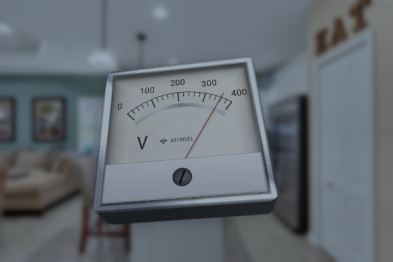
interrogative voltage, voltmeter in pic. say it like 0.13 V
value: 360 V
